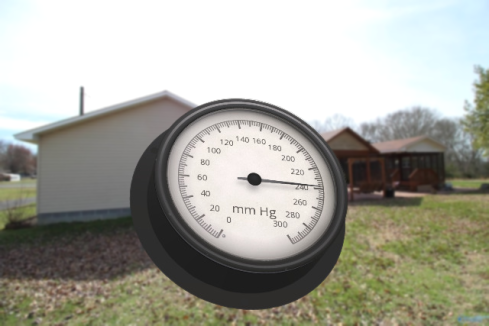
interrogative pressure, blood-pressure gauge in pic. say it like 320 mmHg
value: 240 mmHg
